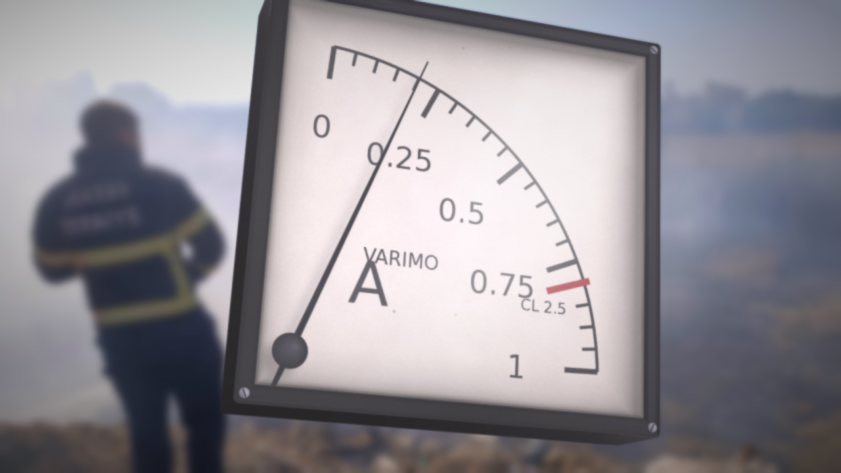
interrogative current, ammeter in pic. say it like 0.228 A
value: 0.2 A
